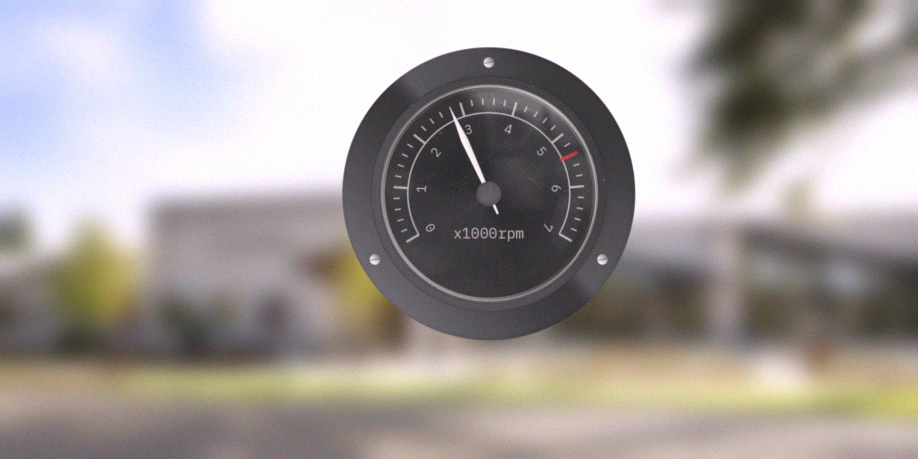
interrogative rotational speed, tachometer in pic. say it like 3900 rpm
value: 2800 rpm
